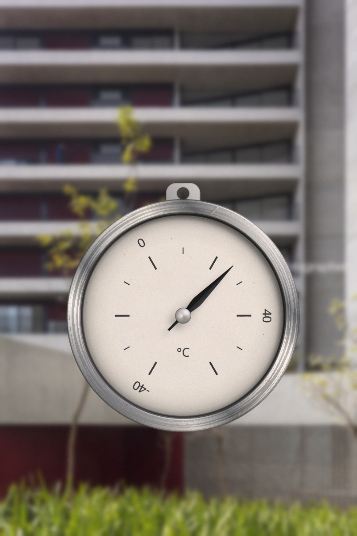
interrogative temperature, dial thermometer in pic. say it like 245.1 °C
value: 25 °C
